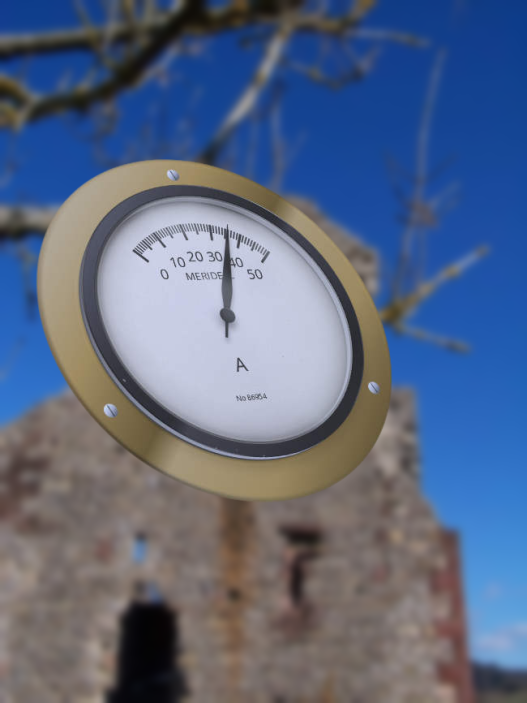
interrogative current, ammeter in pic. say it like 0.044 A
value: 35 A
